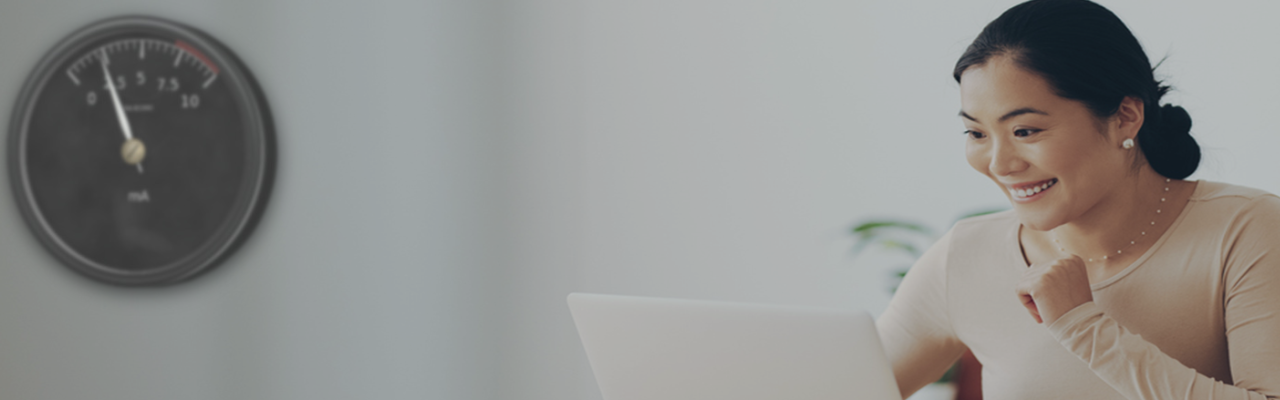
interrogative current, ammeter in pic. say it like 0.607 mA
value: 2.5 mA
